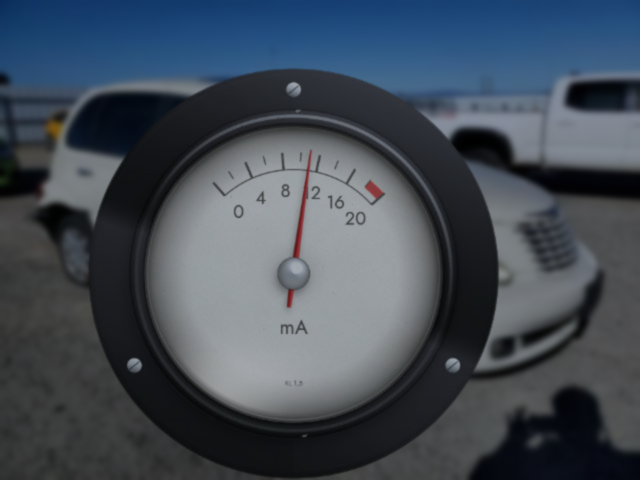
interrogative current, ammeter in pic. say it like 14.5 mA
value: 11 mA
